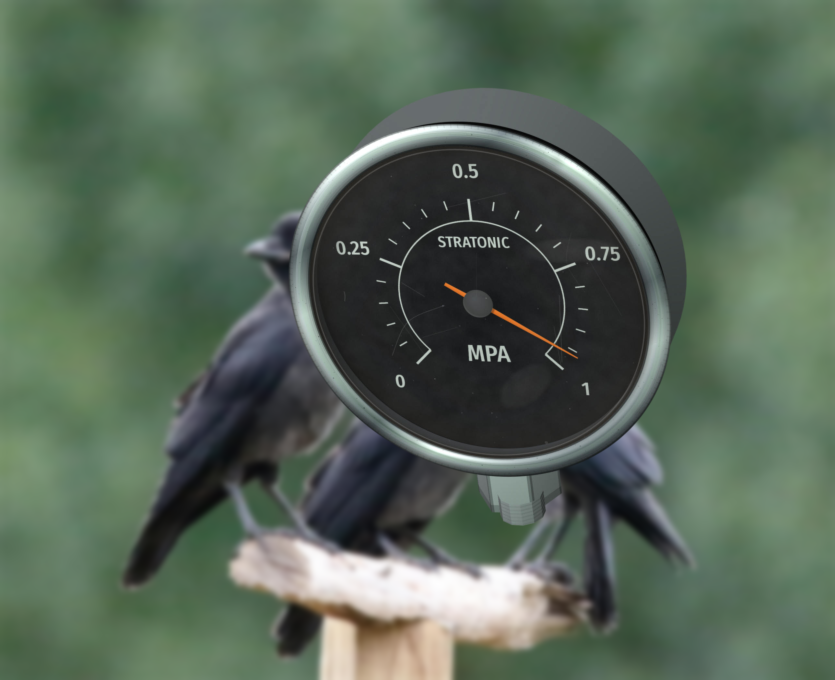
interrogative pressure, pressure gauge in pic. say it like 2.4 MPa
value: 0.95 MPa
